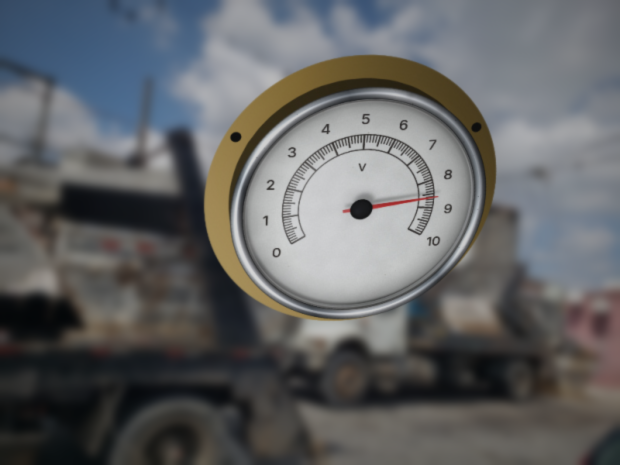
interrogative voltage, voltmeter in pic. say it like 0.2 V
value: 8.5 V
